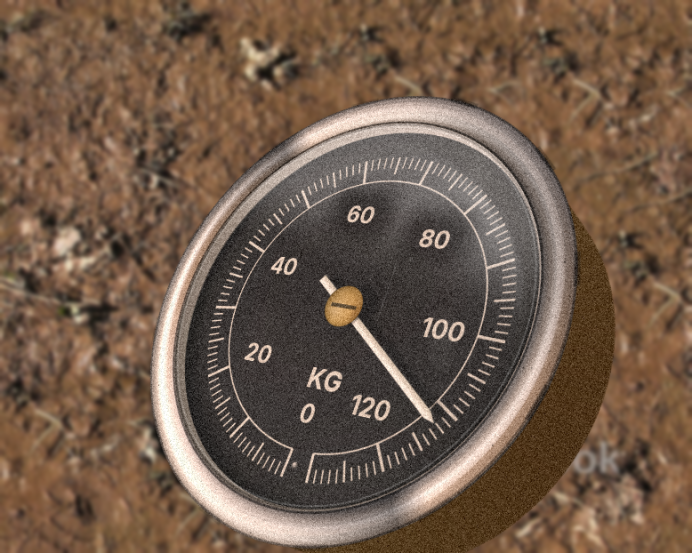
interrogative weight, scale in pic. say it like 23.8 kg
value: 112 kg
